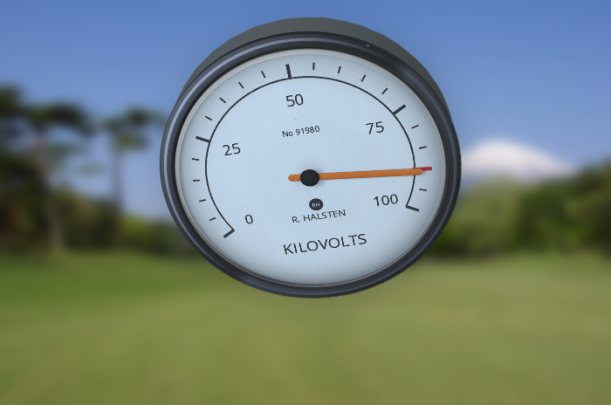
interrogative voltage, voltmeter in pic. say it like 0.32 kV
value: 90 kV
